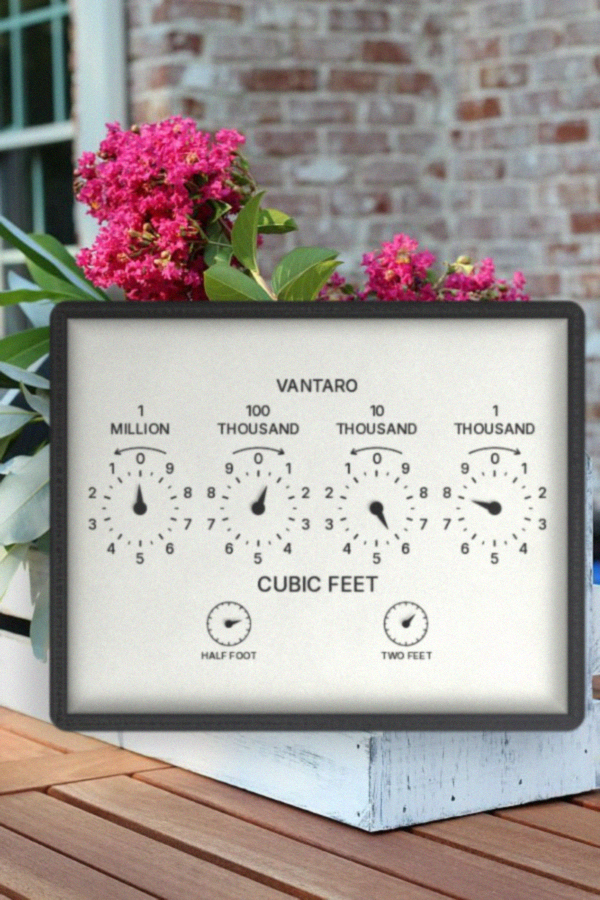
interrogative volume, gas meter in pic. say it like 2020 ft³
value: 5800 ft³
